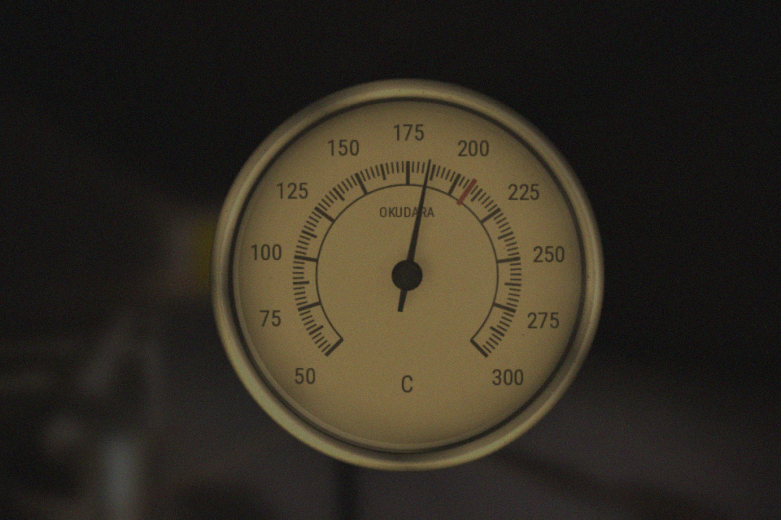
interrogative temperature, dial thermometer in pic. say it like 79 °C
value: 185 °C
